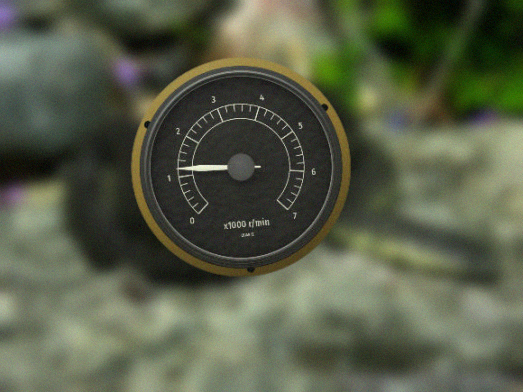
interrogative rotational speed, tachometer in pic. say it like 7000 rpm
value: 1200 rpm
